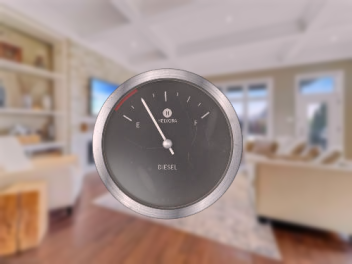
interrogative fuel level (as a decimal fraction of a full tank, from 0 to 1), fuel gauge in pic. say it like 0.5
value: 0.25
